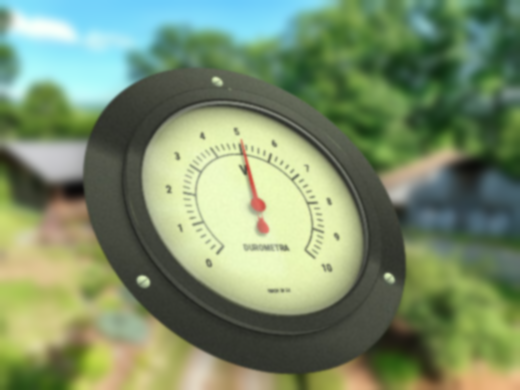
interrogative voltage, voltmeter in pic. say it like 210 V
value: 5 V
